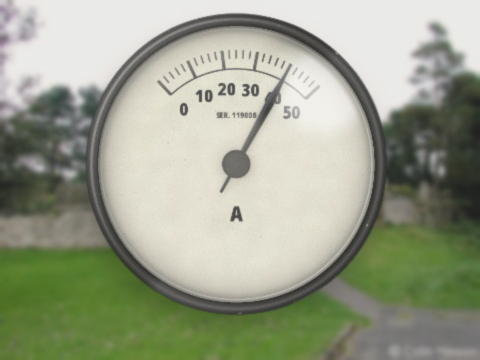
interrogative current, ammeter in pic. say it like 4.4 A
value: 40 A
